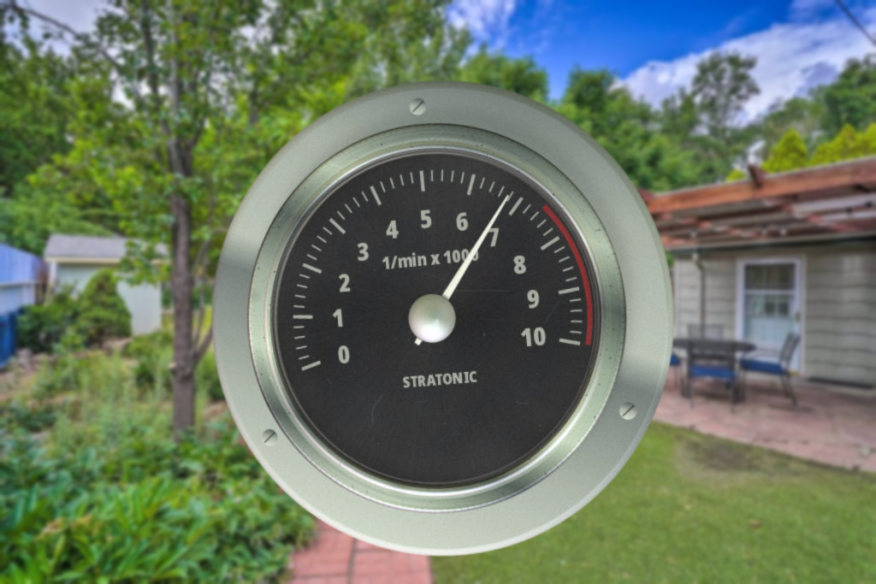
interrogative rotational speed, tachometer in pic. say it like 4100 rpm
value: 6800 rpm
